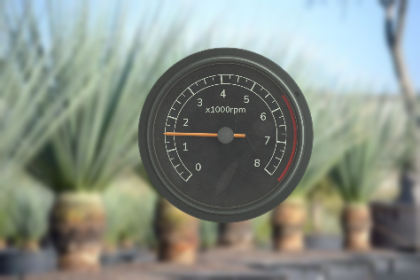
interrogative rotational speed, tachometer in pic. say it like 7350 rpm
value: 1500 rpm
